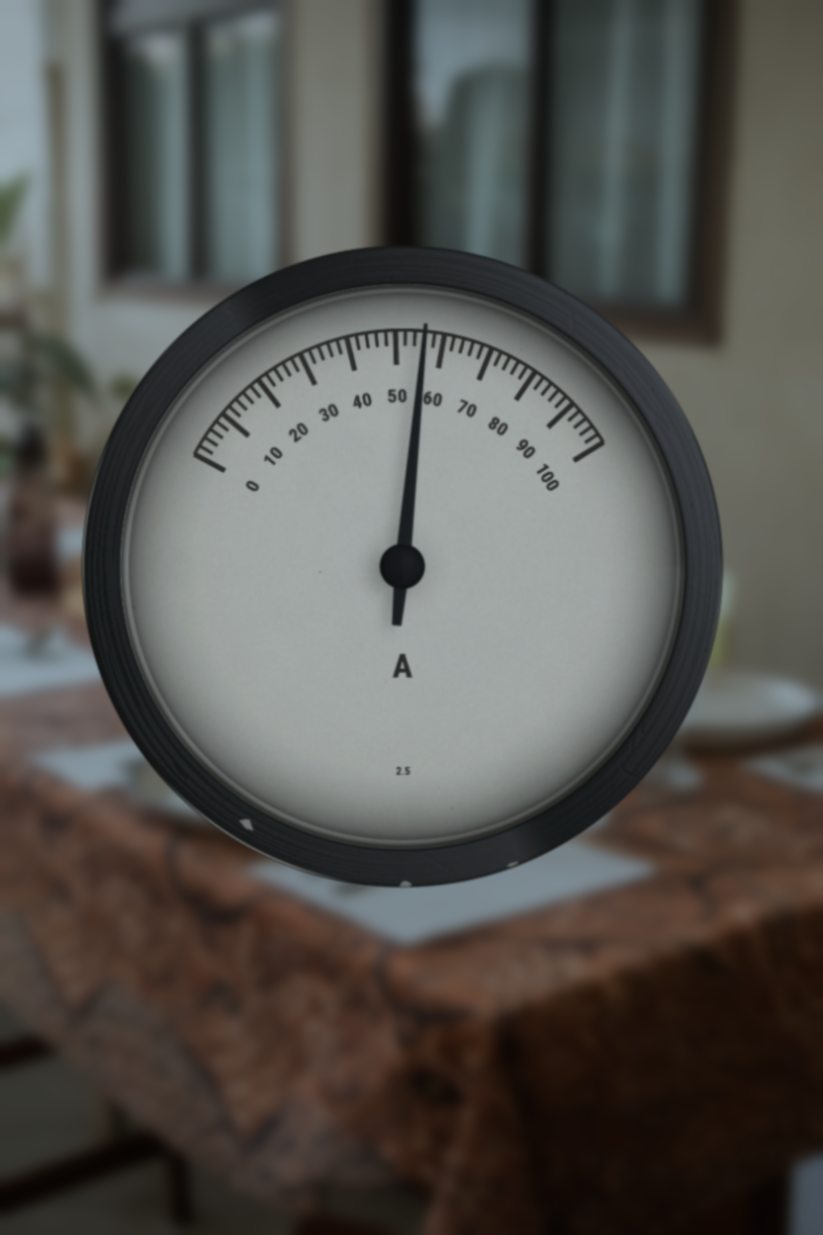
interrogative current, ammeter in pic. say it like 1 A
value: 56 A
